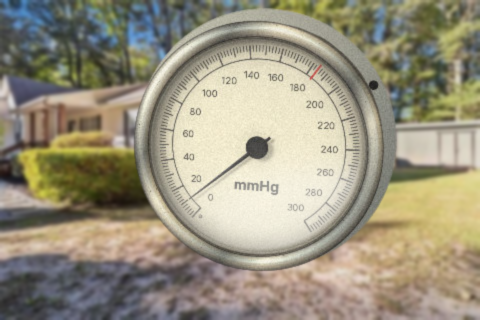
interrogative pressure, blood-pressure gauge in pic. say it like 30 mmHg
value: 10 mmHg
